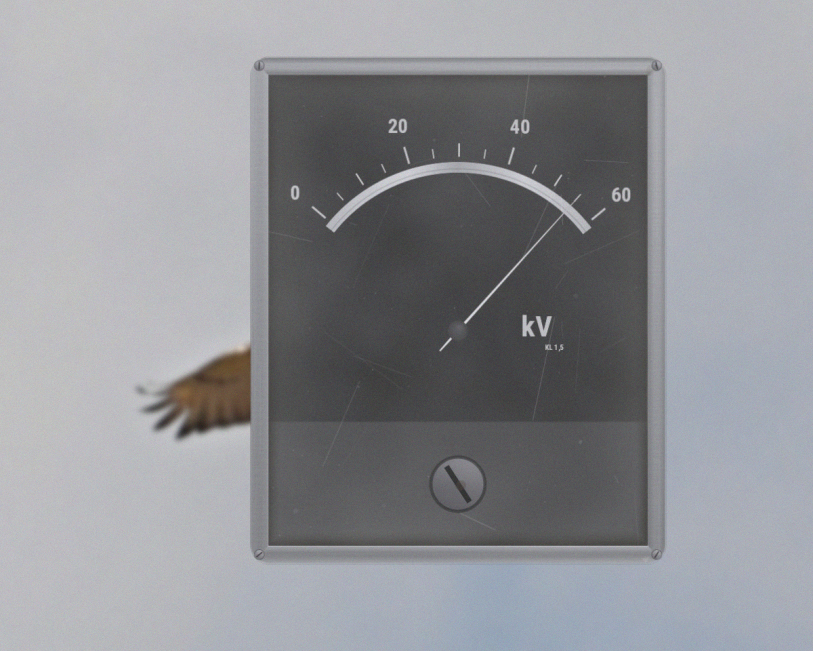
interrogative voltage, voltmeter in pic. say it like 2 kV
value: 55 kV
